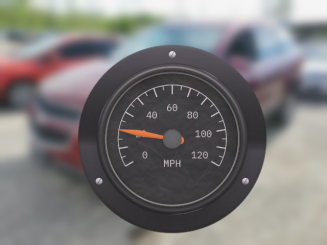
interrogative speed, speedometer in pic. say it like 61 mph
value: 20 mph
